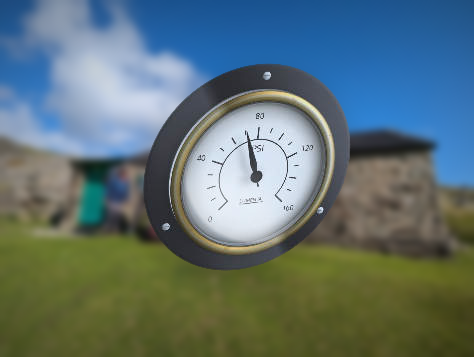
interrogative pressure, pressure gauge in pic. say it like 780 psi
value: 70 psi
